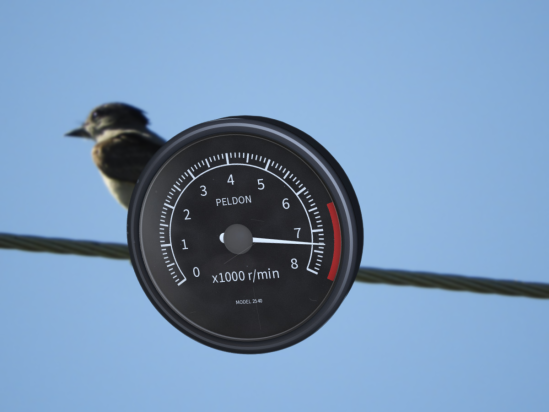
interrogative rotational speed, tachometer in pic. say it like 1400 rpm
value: 7300 rpm
